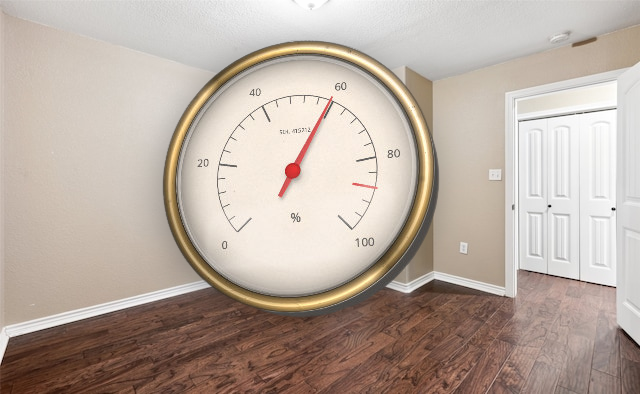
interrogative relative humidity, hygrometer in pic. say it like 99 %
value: 60 %
